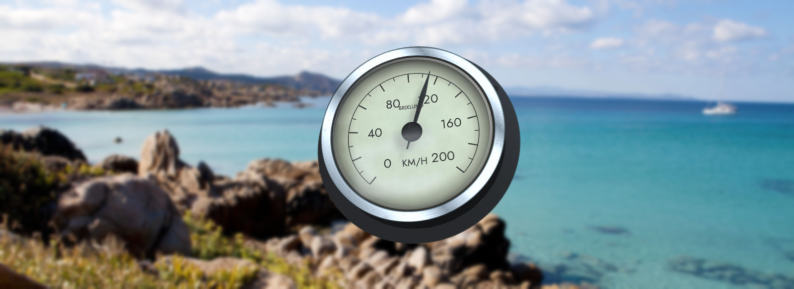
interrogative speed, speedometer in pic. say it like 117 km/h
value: 115 km/h
